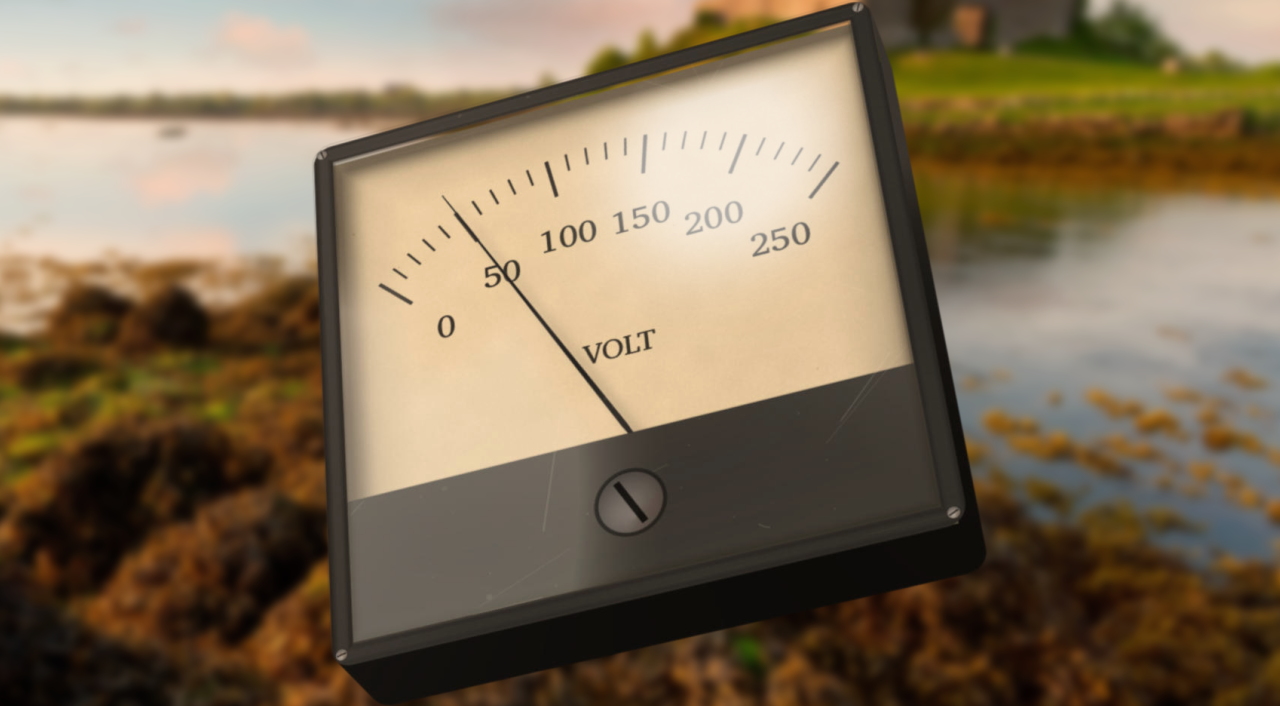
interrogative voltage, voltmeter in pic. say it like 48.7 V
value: 50 V
